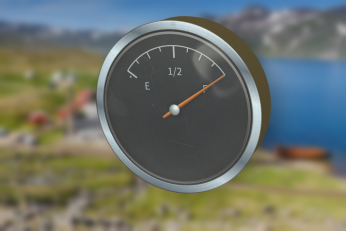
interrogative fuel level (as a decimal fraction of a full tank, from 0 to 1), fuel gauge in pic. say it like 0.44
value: 1
